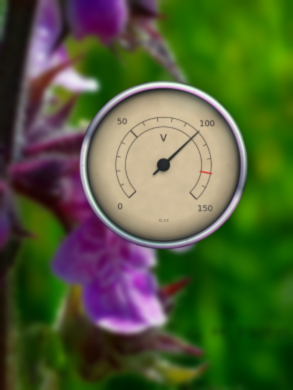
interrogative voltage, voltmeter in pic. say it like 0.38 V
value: 100 V
